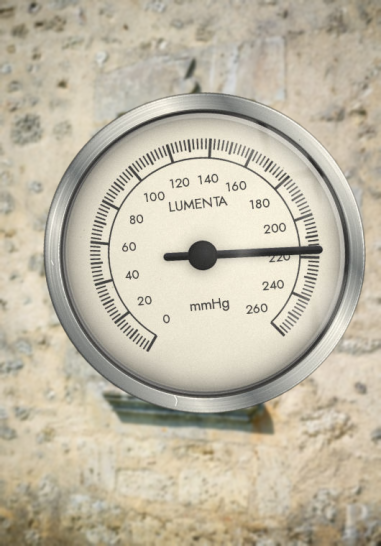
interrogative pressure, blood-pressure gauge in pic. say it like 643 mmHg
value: 216 mmHg
